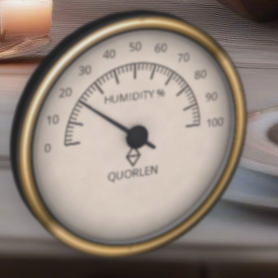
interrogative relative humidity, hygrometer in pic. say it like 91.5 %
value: 20 %
